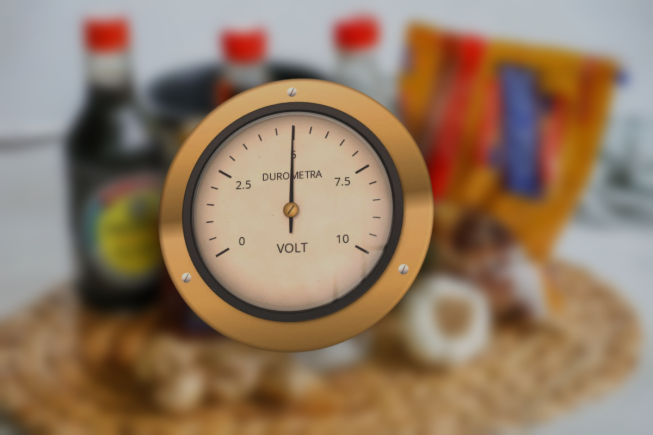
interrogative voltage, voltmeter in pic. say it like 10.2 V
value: 5 V
